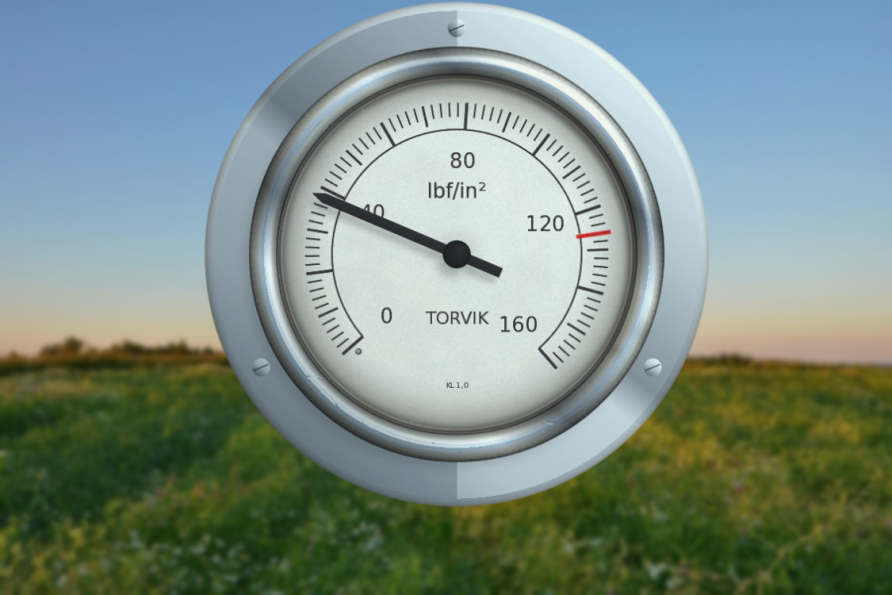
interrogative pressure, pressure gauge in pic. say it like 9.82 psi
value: 38 psi
